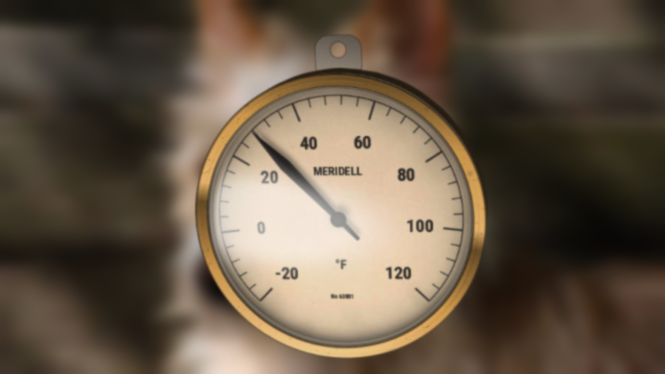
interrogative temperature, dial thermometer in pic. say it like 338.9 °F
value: 28 °F
